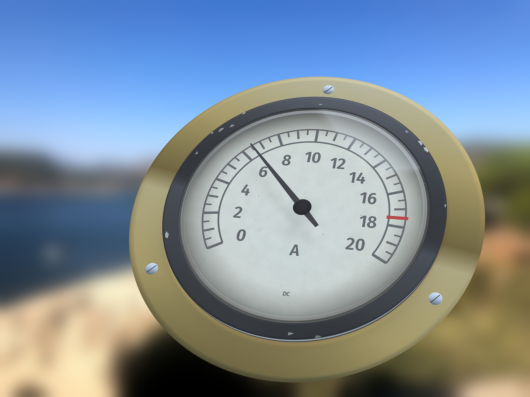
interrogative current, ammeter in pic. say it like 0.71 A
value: 6.5 A
